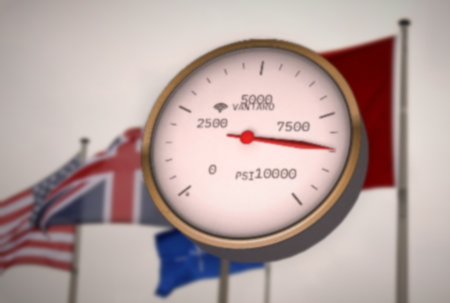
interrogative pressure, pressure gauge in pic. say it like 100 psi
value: 8500 psi
